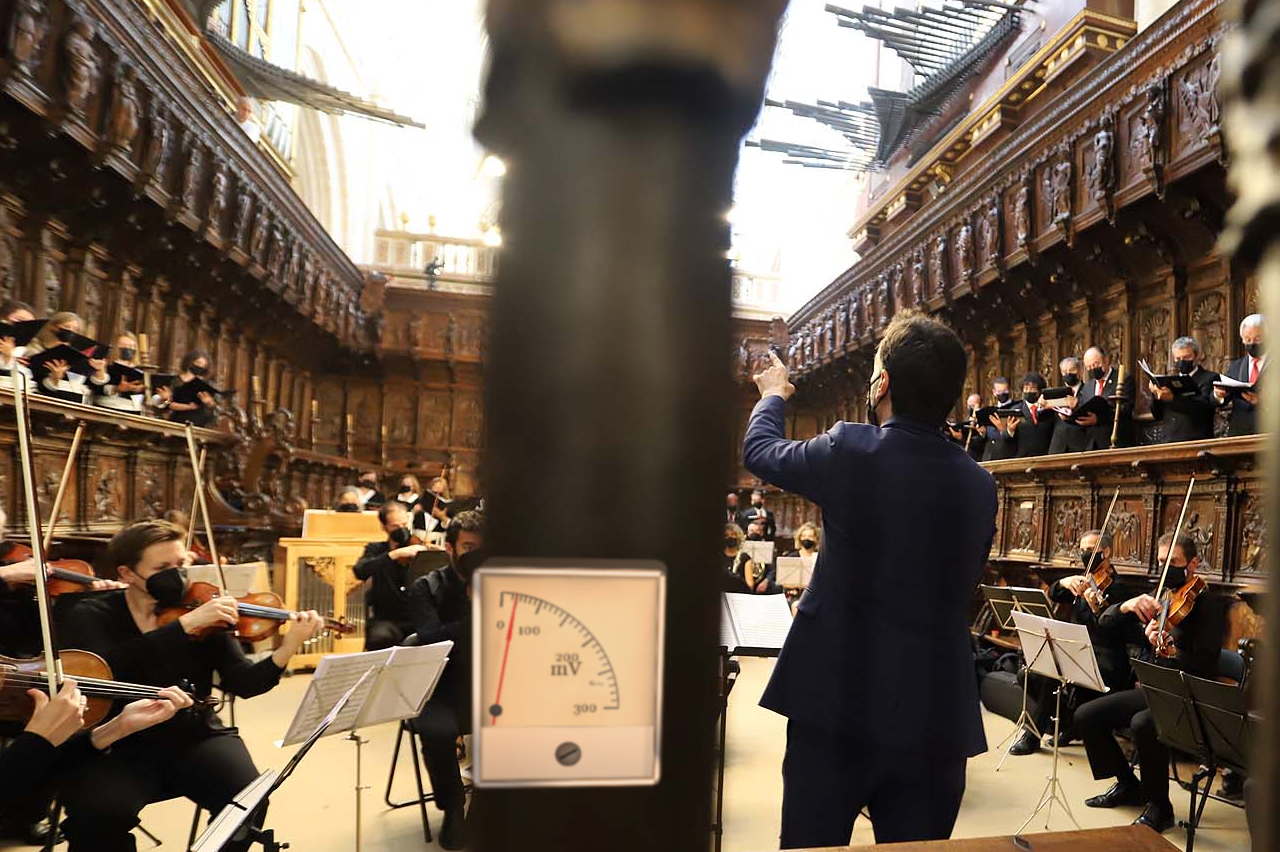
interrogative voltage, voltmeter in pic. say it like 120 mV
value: 50 mV
